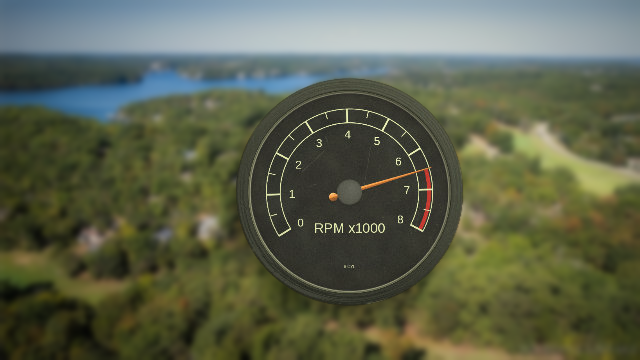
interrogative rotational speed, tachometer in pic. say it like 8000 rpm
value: 6500 rpm
